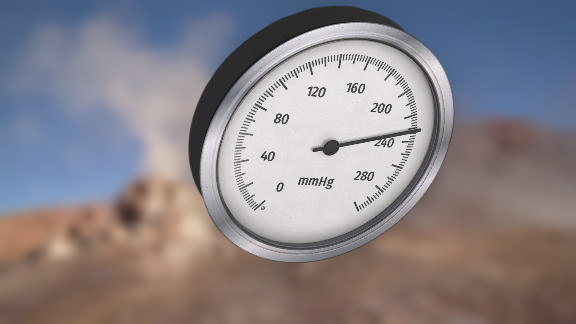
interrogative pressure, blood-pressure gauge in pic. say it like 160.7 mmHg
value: 230 mmHg
